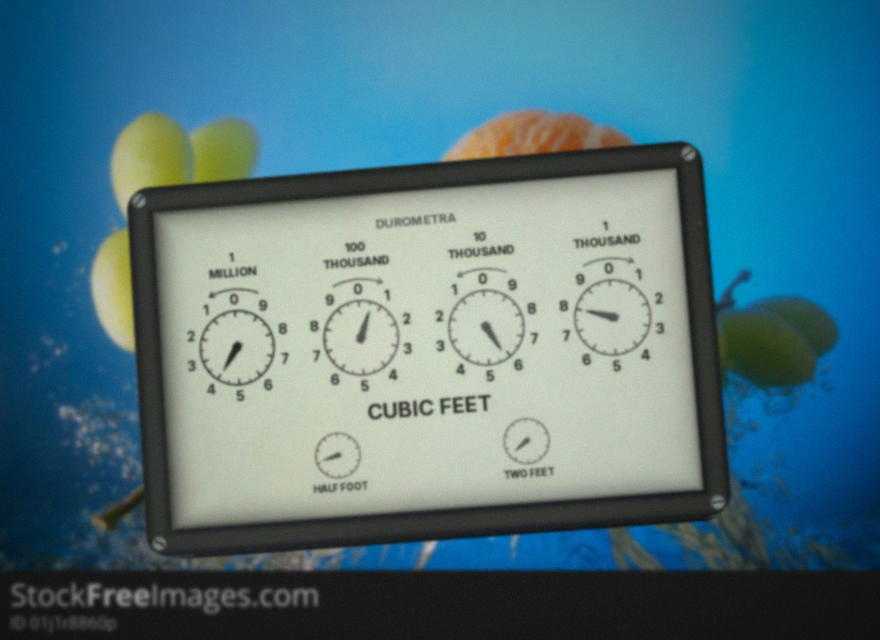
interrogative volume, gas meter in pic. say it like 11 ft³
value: 405800 ft³
